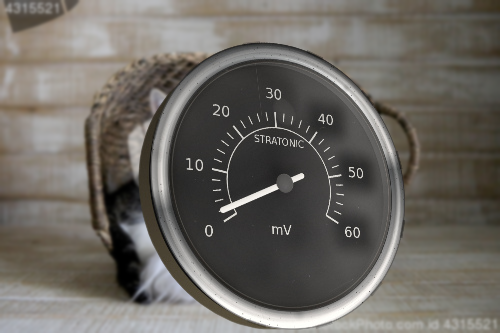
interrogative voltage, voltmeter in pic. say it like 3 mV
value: 2 mV
